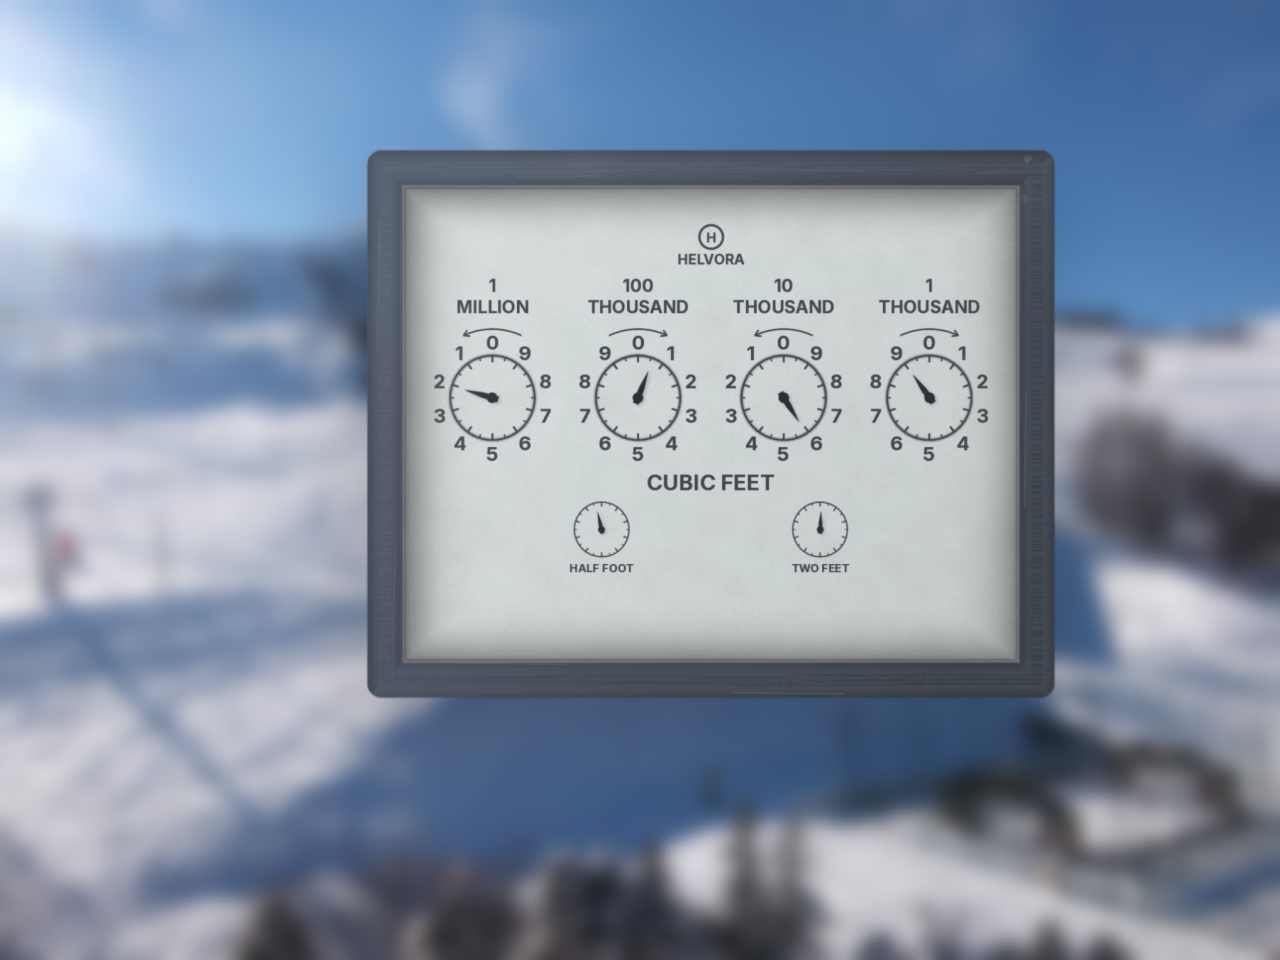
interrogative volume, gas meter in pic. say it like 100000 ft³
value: 205900 ft³
